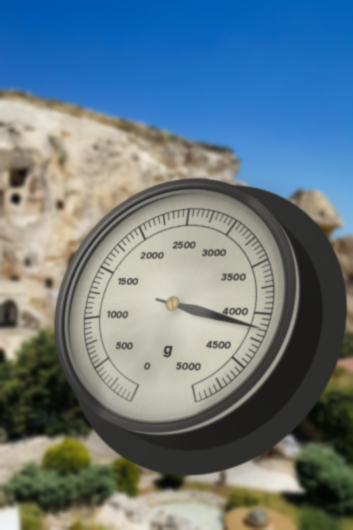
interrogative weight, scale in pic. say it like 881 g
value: 4150 g
